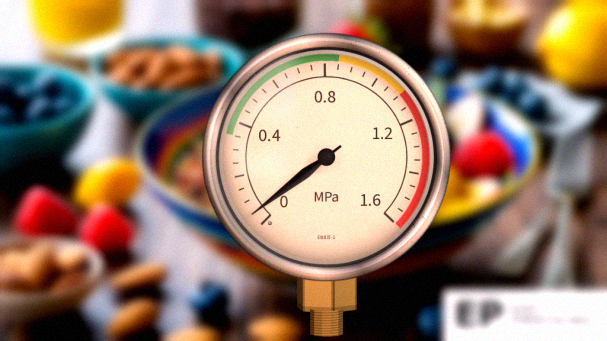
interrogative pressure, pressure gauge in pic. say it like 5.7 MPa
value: 0.05 MPa
